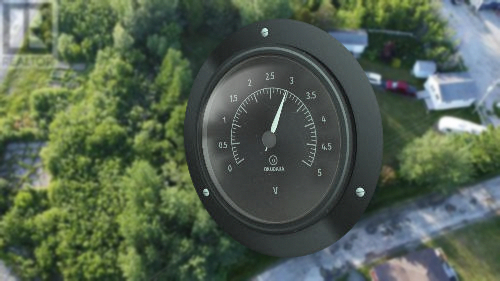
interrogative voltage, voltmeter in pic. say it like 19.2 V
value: 3 V
